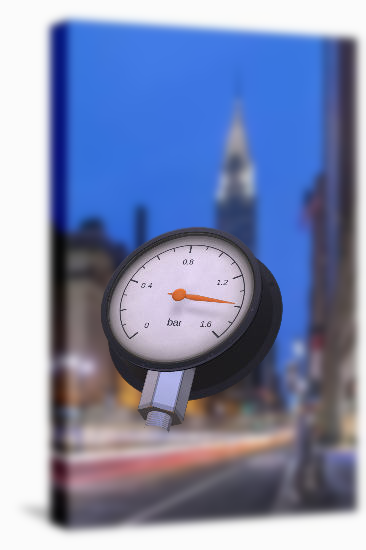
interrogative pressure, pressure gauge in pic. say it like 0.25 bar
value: 1.4 bar
